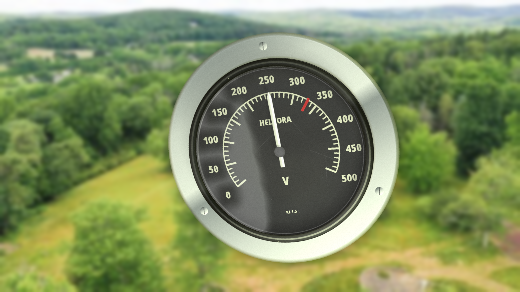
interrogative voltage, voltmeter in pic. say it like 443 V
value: 250 V
